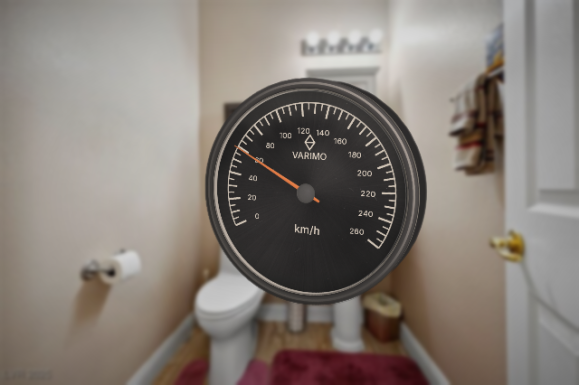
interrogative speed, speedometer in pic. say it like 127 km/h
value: 60 km/h
